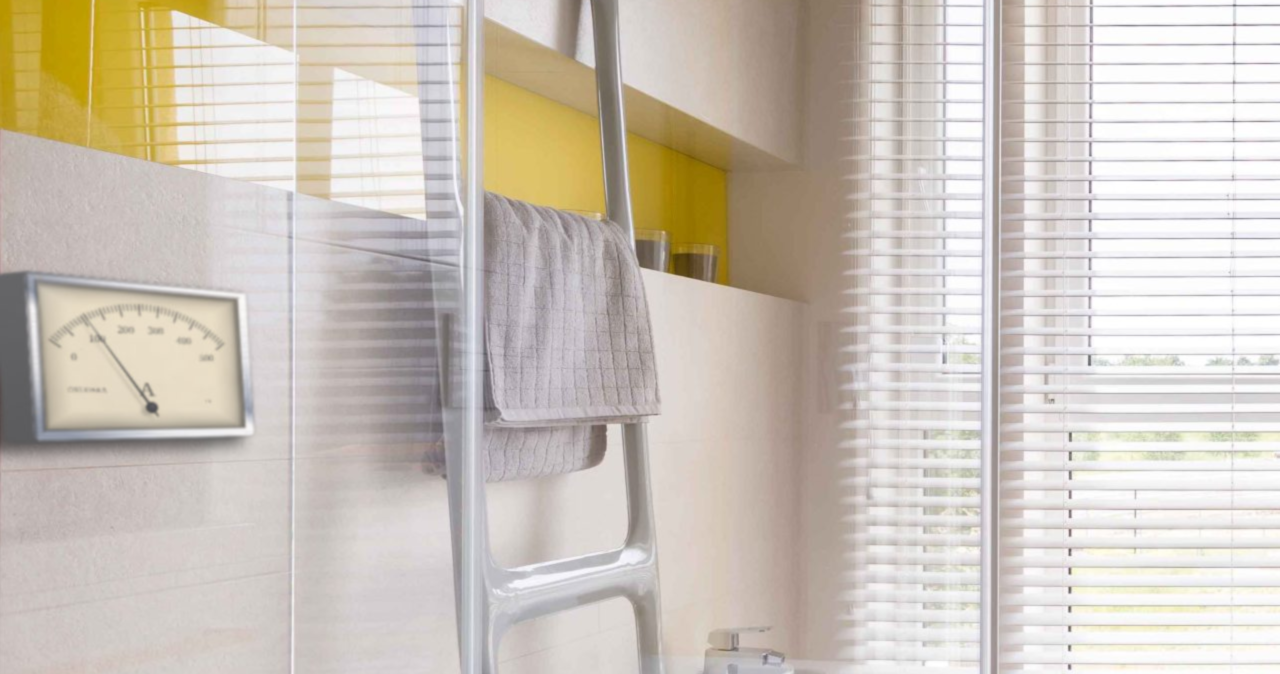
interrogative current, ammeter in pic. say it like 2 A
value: 100 A
